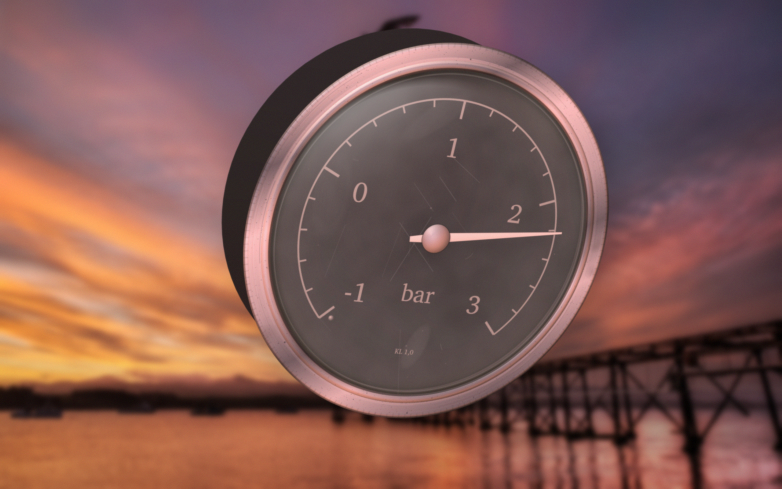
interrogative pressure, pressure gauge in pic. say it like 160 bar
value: 2.2 bar
